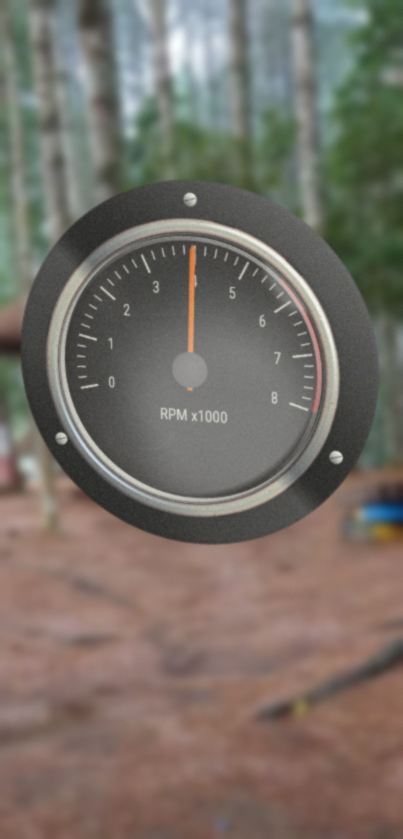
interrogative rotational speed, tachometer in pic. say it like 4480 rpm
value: 4000 rpm
